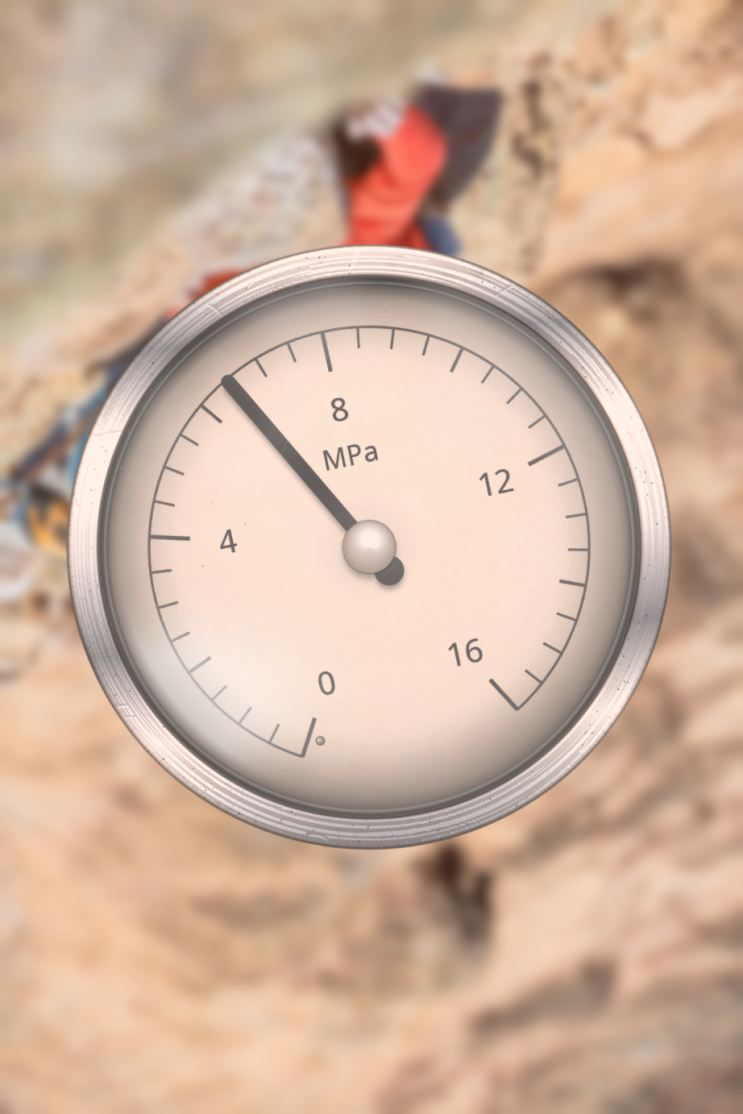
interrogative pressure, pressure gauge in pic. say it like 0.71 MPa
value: 6.5 MPa
